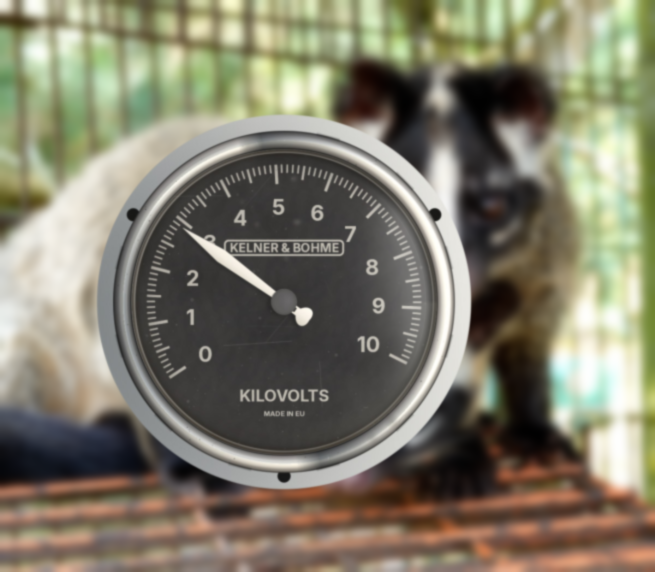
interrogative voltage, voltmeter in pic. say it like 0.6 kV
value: 2.9 kV
